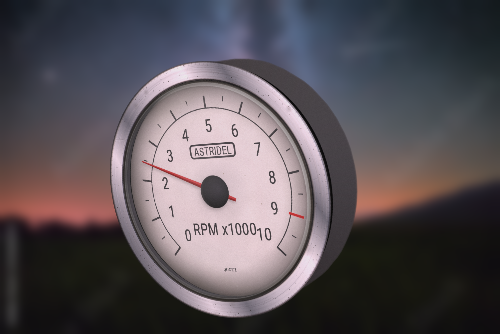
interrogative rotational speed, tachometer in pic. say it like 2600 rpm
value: 2500 rpm
